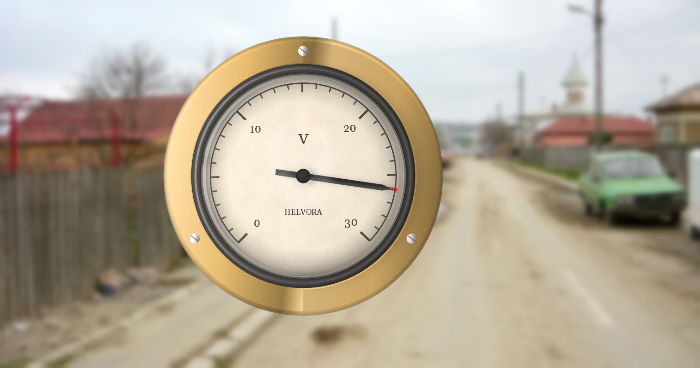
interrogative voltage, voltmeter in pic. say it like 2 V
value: 26 V
